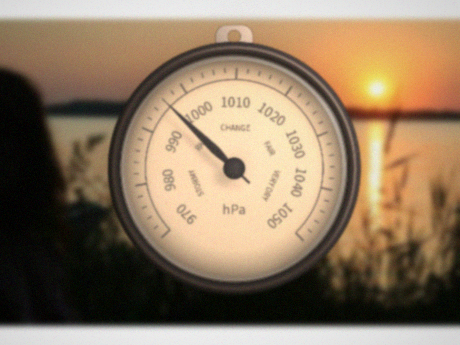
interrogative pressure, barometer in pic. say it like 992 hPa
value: 996 hPa
